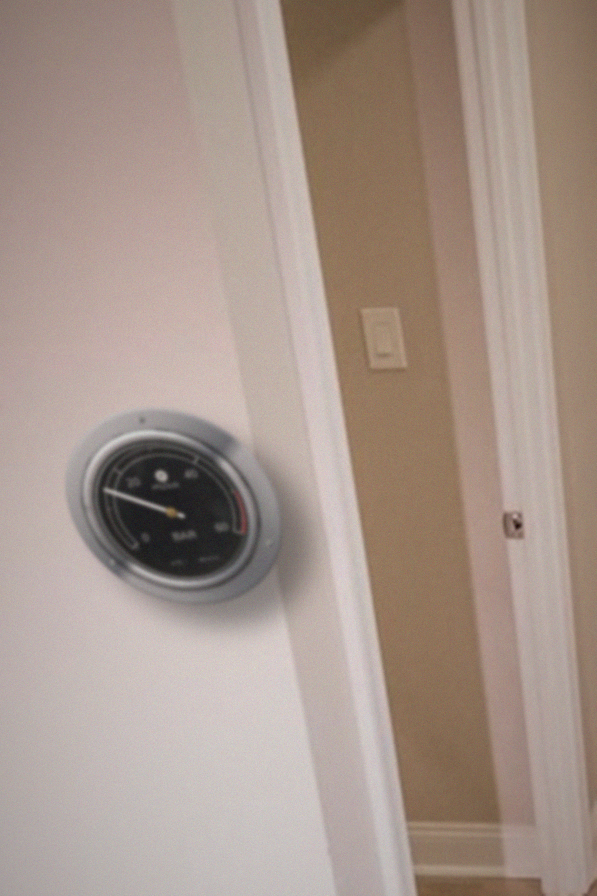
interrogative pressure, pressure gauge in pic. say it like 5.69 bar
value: 15 bar
